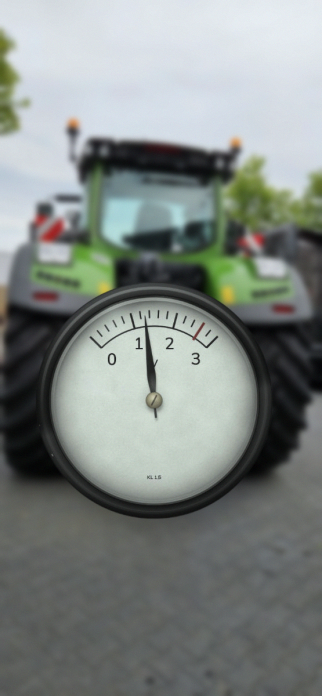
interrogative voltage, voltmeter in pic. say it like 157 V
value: 1.3 V
